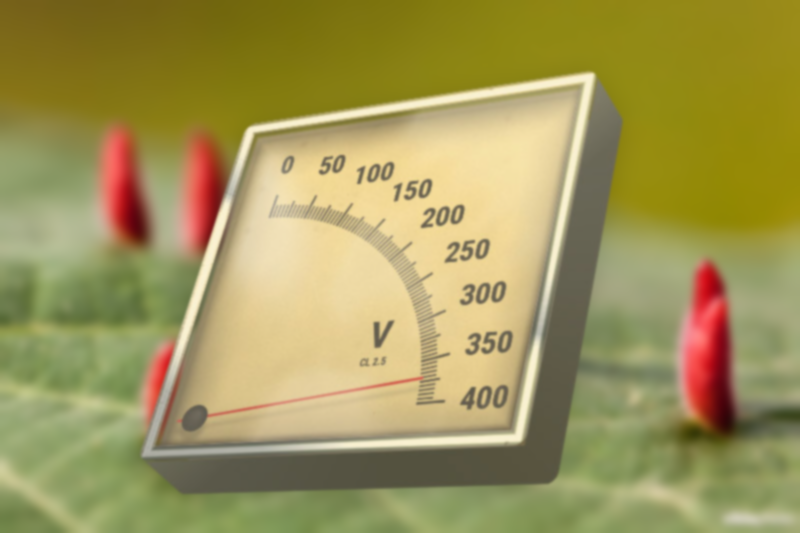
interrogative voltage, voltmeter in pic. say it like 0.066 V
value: 375 V
